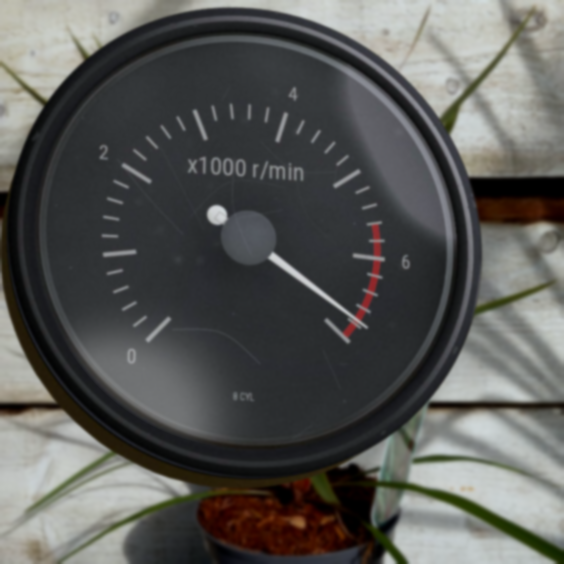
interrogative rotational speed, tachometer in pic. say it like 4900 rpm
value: 6800 rpm
